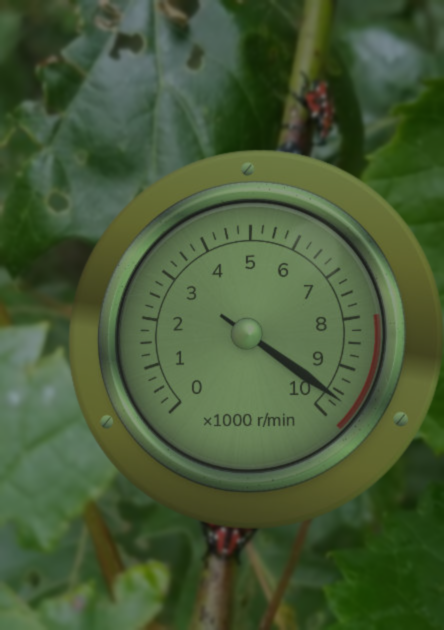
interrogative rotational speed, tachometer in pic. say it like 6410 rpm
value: 9625 rpm
